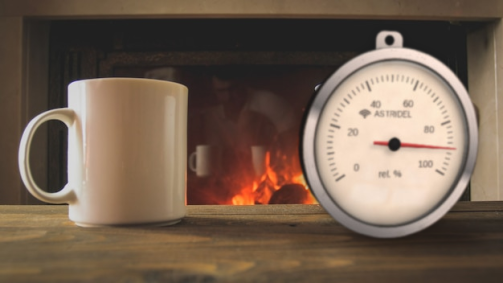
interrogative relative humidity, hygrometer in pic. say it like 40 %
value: 90 %
